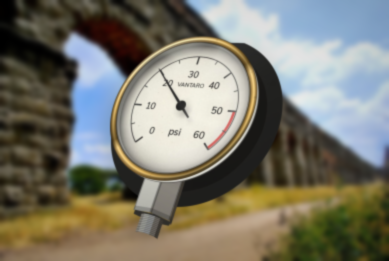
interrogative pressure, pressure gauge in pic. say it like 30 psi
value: 20 psi
